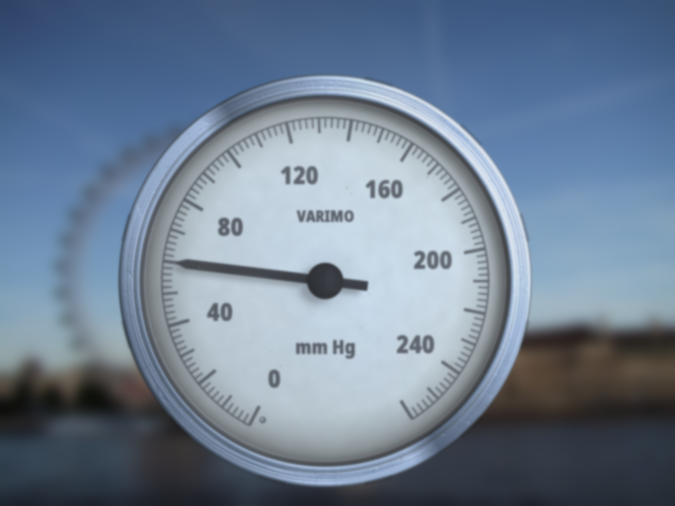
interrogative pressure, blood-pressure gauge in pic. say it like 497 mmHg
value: 60 mmHg
